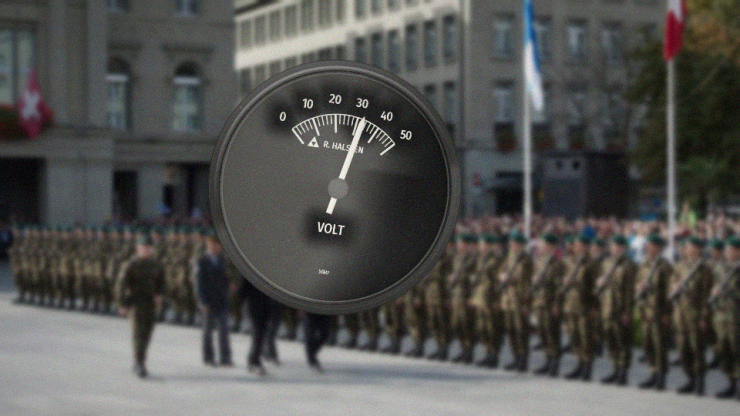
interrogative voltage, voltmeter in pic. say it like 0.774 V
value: 32 V
